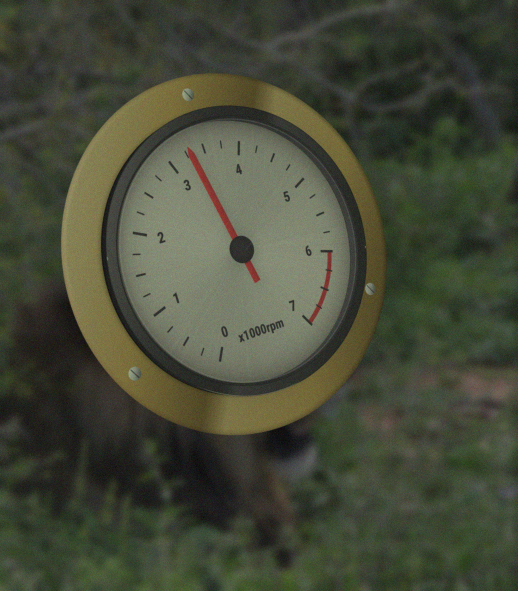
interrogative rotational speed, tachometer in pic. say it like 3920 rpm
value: 3250 rpm
